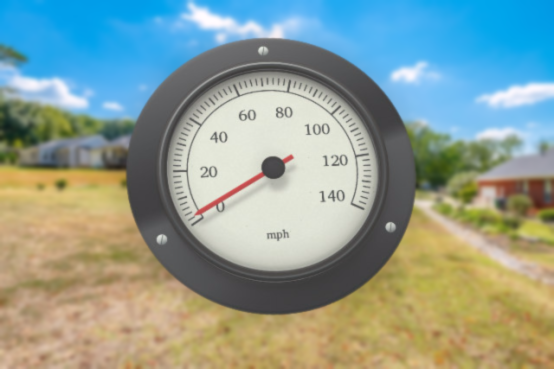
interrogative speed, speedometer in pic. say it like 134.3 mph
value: 2 mph
